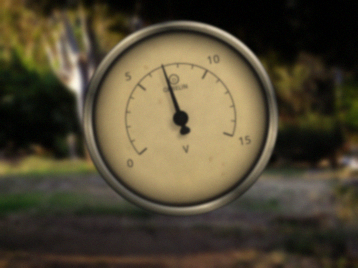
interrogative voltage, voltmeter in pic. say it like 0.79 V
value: 7 V
